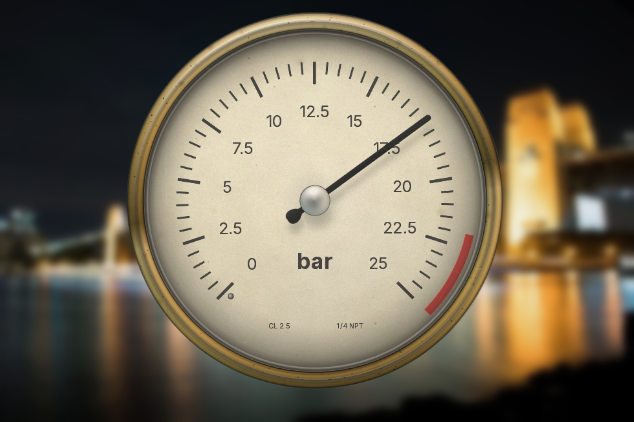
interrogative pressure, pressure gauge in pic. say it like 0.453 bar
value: 17.5 bar
